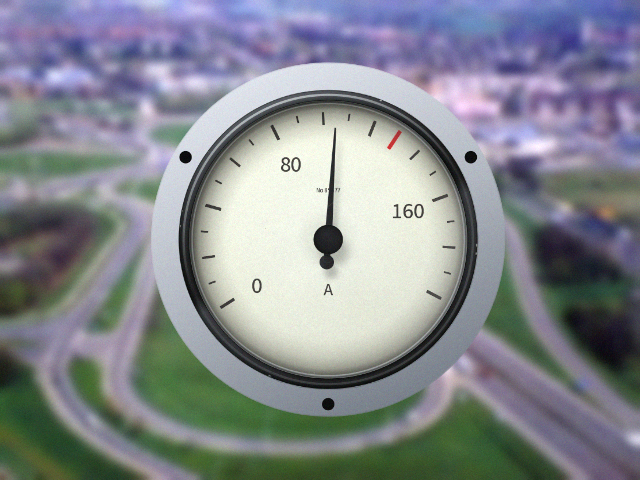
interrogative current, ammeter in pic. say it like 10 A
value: 105 A
